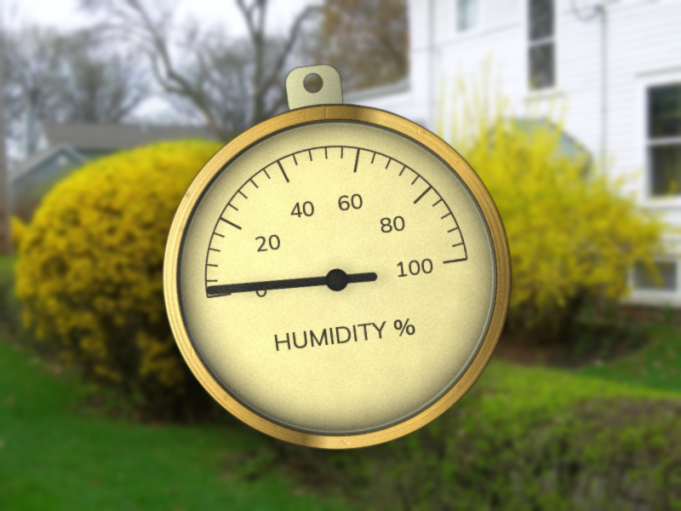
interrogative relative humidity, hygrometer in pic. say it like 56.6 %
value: 2 %
